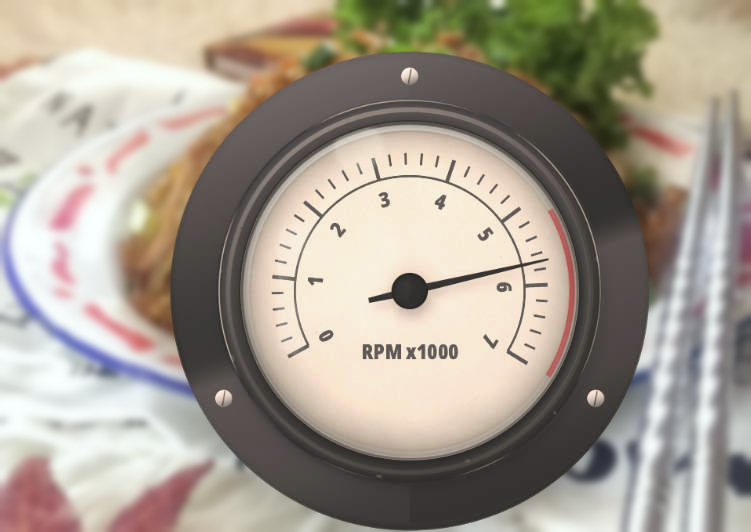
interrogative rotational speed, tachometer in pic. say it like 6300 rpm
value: 5700 rpm
